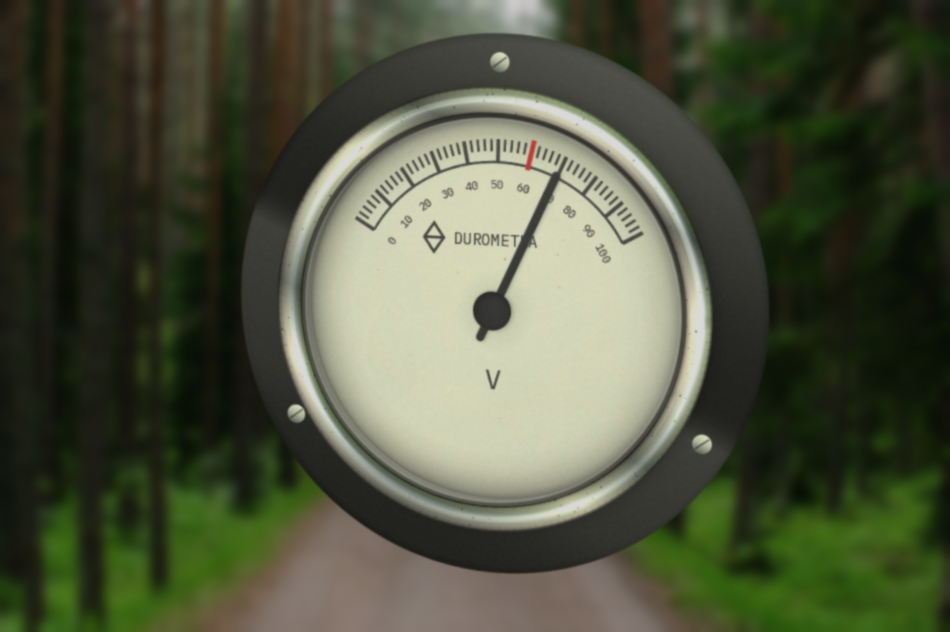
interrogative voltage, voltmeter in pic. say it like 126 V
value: 70 V
